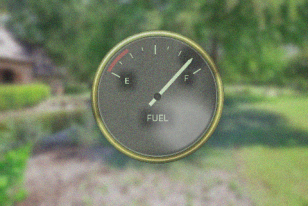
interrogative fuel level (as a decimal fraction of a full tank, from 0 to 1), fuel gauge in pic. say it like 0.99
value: 0.875
